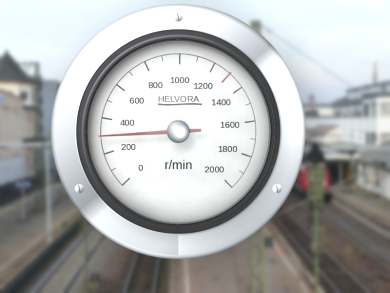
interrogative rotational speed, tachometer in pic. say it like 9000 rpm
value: 300 rpm
